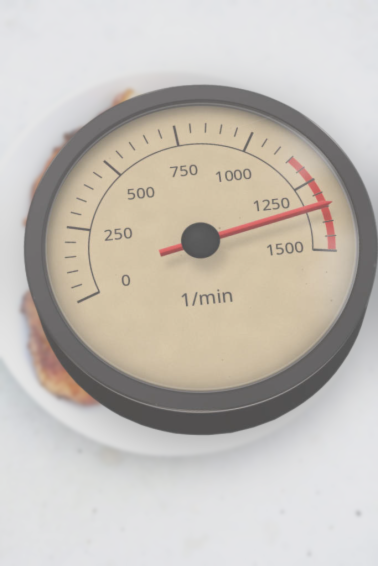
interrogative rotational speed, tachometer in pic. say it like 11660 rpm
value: 1350 rpm
